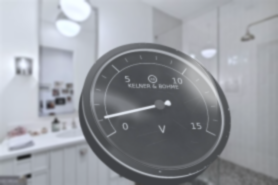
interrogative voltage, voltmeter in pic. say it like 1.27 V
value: 1 V
